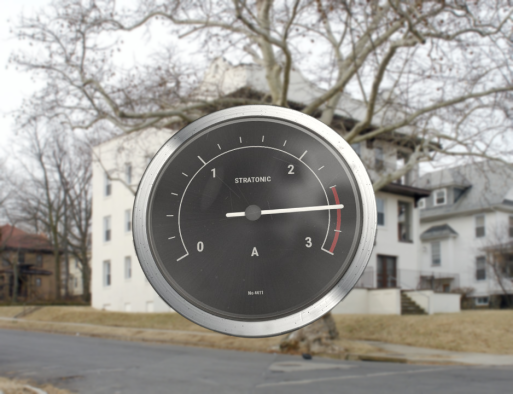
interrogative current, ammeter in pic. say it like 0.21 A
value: 2.6 A
